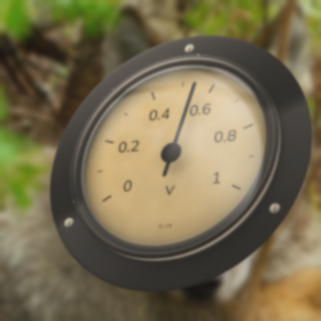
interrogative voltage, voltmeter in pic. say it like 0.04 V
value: 0.55 V
